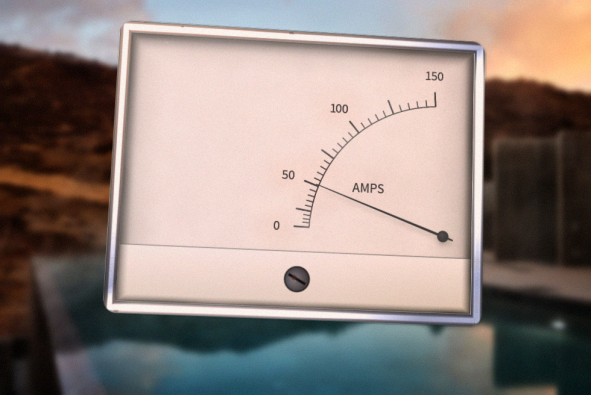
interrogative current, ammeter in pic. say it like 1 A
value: 50 A
